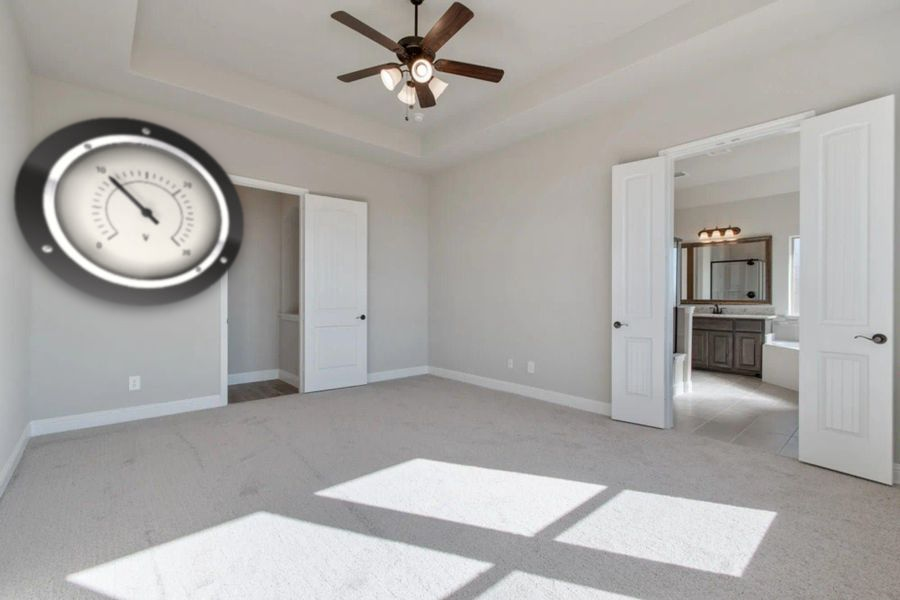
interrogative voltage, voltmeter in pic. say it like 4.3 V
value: 10 V
